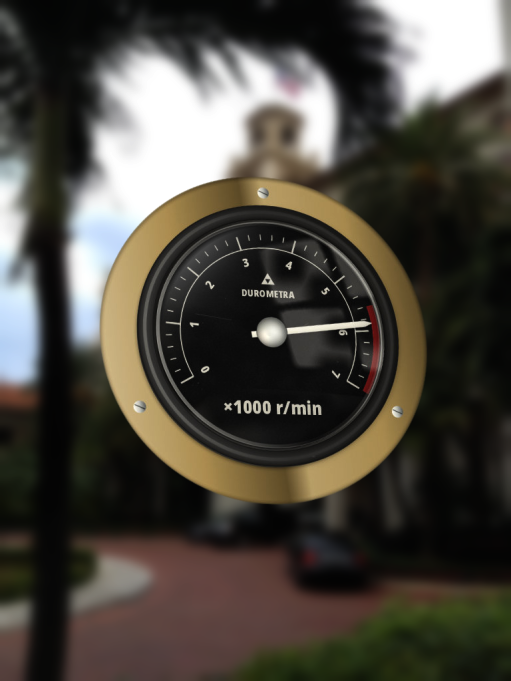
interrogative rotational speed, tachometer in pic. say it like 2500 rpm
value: 5900 rpm
